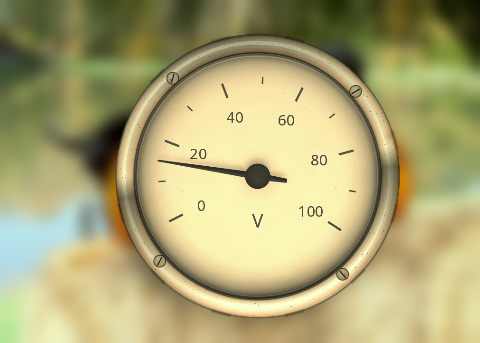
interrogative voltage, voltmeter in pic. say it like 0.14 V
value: 15 V
